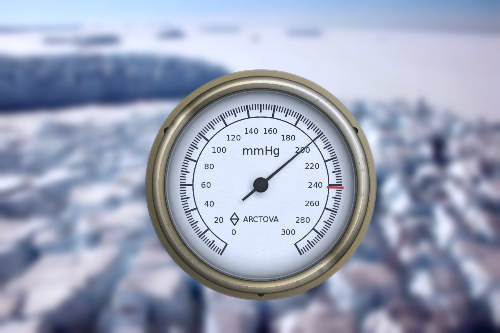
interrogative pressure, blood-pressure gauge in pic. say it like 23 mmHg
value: 200 mmHg
